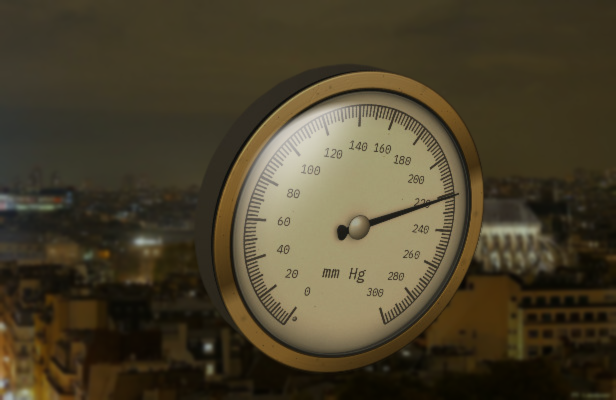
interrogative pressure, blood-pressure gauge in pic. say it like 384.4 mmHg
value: 220 mmHg
